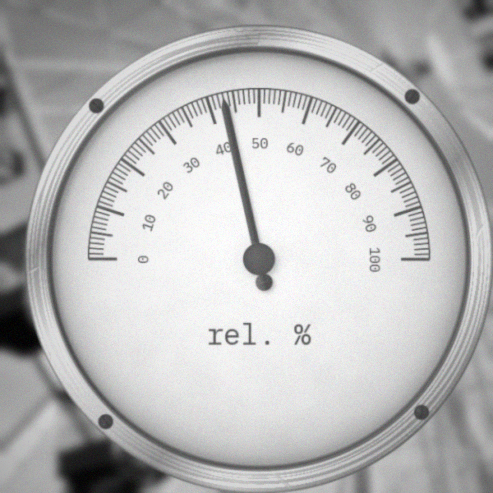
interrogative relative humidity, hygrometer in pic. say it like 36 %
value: 43 %
